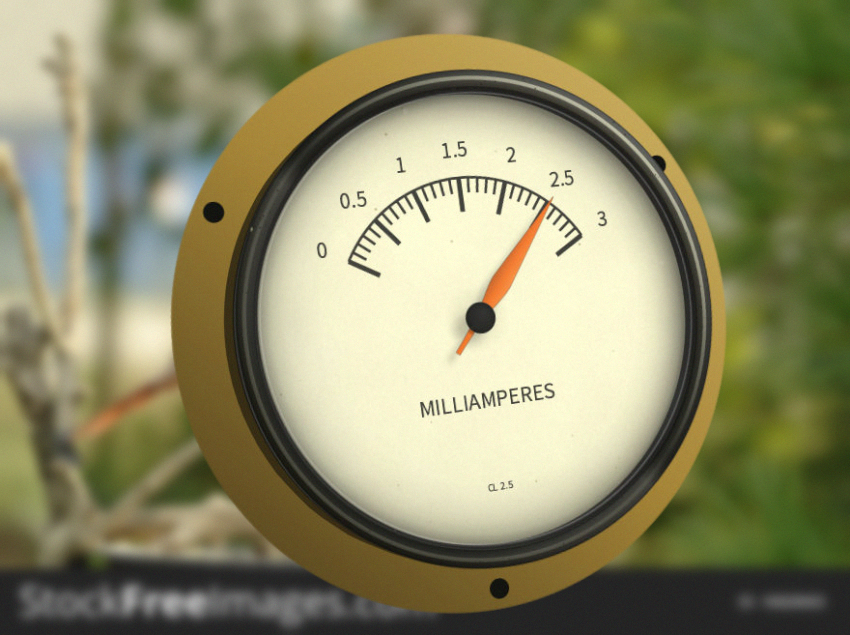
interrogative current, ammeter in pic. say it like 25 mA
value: 2.5 mA
